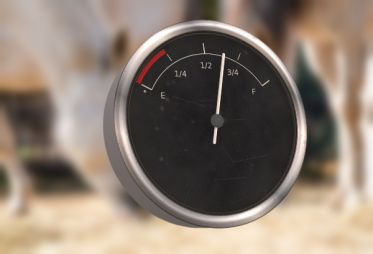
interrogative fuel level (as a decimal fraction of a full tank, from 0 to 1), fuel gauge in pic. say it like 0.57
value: 0.625
